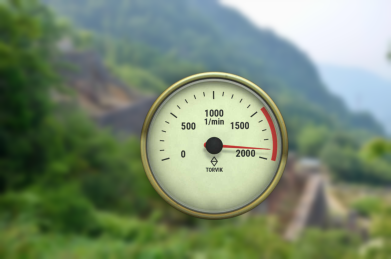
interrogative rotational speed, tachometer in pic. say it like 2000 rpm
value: 1900 rpm
